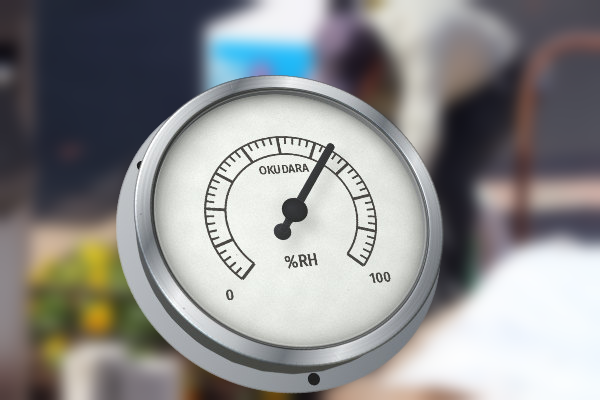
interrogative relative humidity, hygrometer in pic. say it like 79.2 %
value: 64 %
